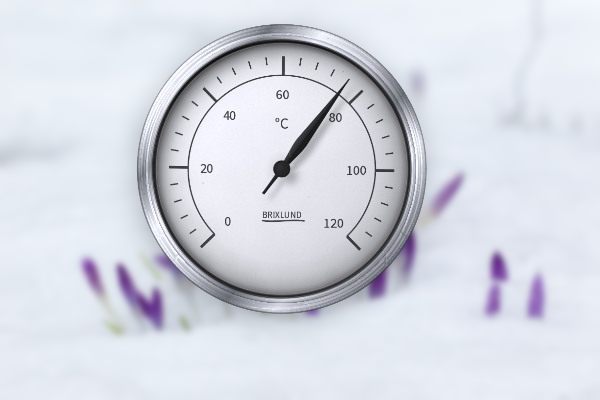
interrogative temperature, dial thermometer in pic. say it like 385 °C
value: 76 °C
